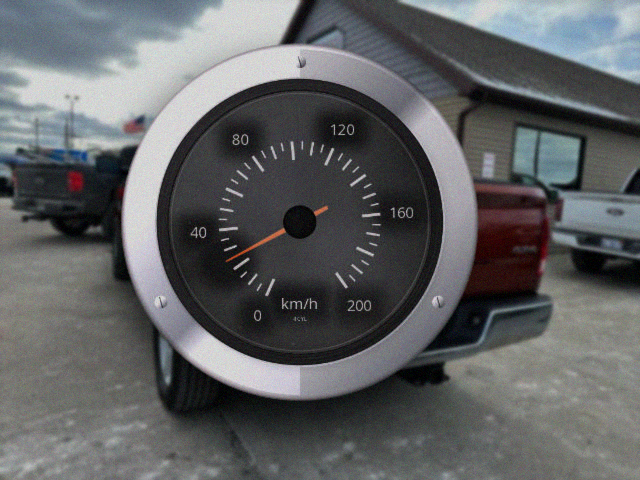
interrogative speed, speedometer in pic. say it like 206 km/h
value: 25 km/h
